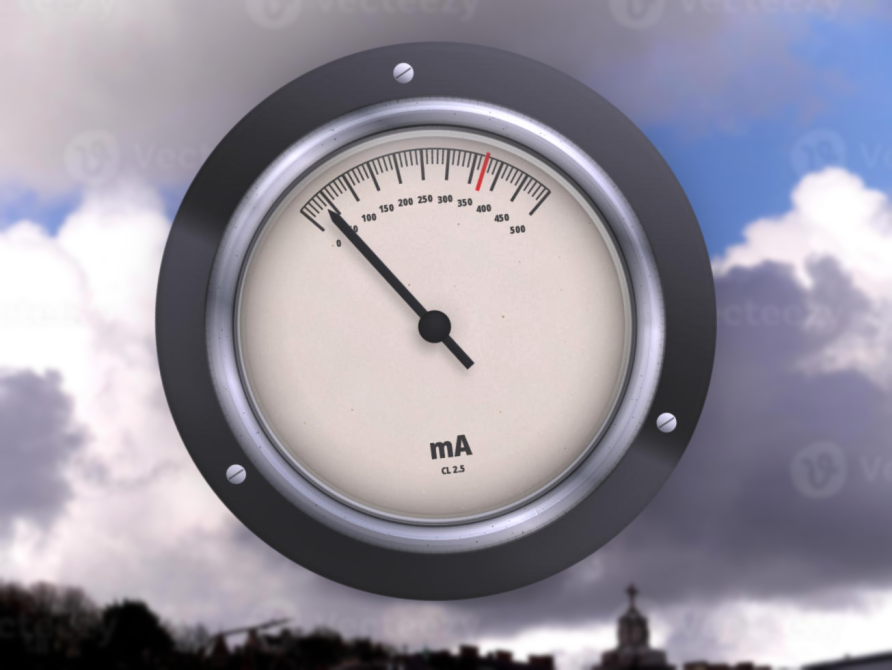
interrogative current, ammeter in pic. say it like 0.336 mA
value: 40 mA
